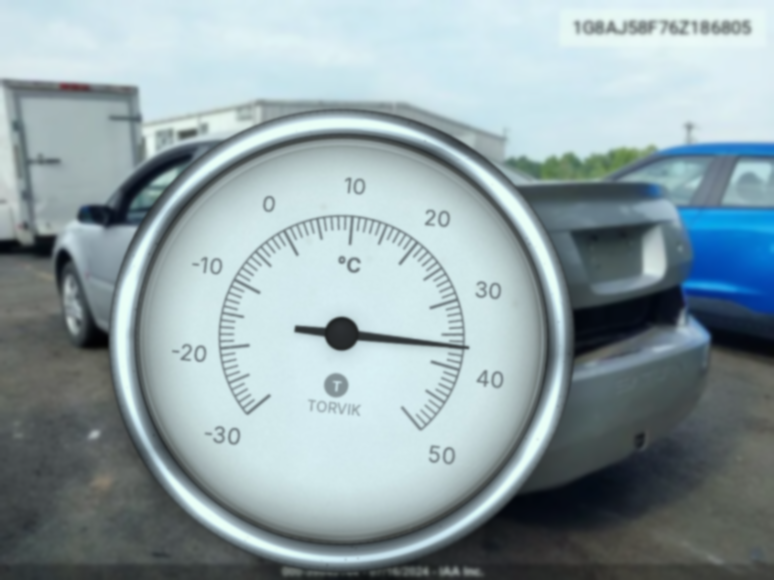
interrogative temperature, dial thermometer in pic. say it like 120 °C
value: 37 °C
